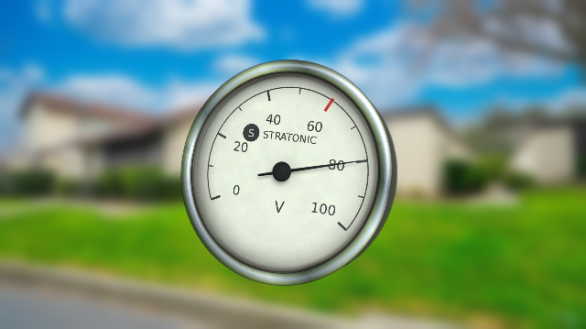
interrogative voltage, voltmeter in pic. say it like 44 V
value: 80 V
